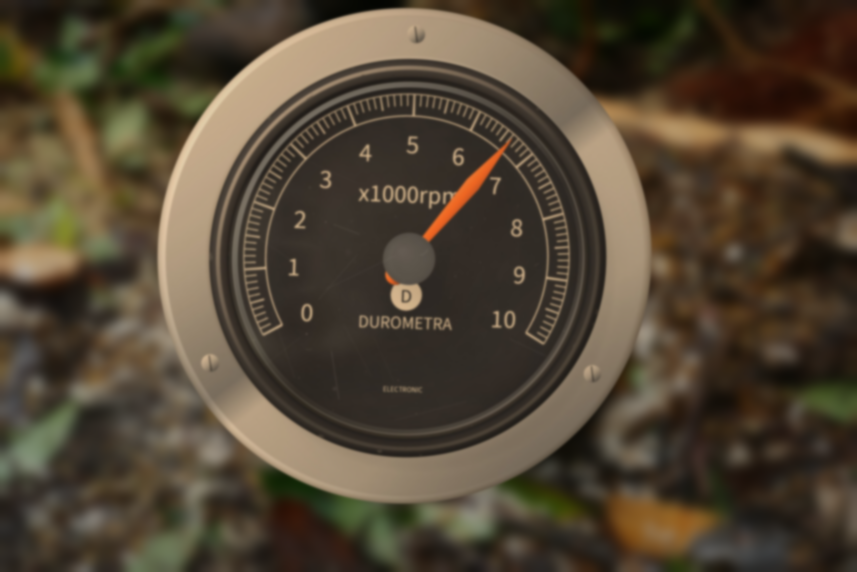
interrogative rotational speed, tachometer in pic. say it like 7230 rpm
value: 6600 rpm
